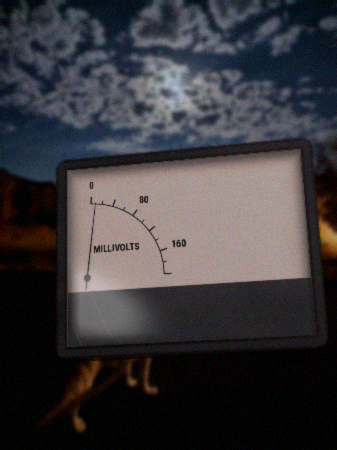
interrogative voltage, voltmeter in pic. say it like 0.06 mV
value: 10 mV
